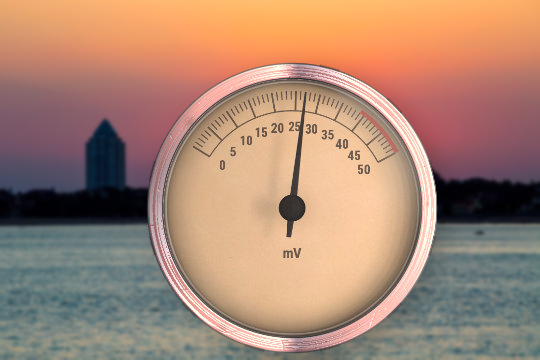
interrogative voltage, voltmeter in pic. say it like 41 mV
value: 27 mV
